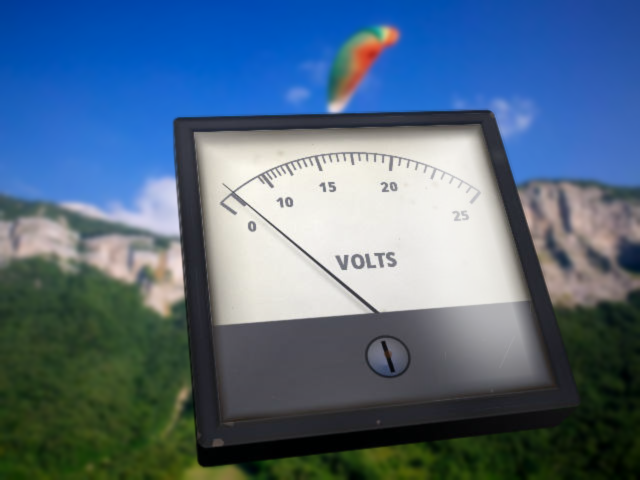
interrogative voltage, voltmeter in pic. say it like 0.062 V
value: 5 V
